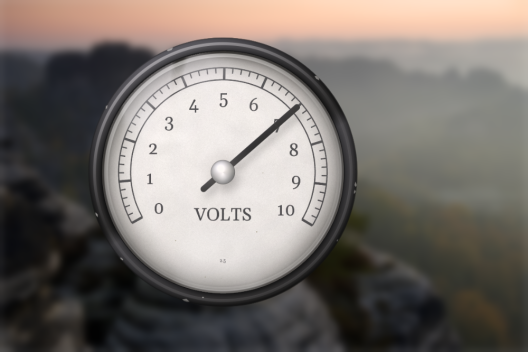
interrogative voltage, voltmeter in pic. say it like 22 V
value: 7 V
